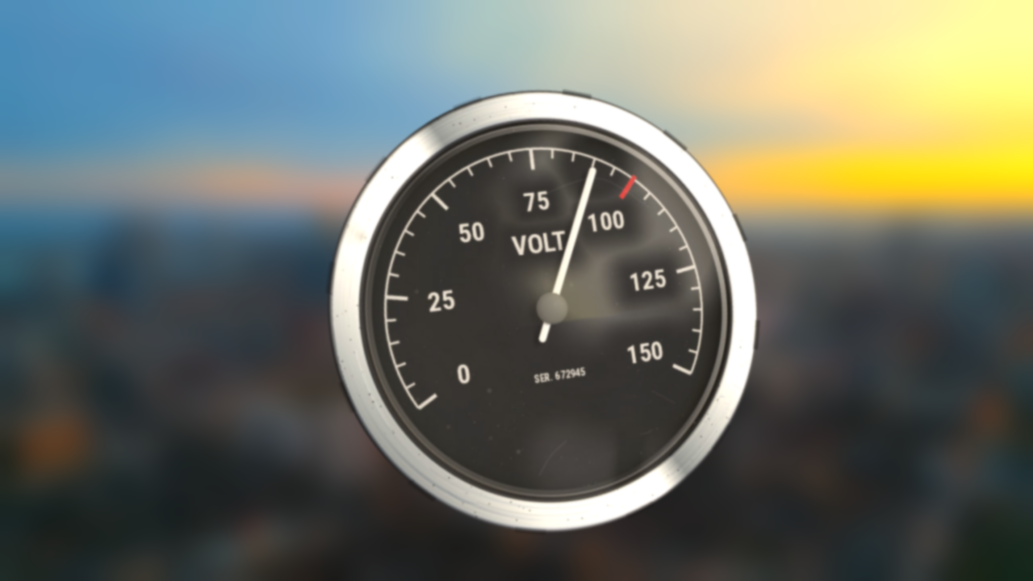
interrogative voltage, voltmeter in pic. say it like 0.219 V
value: 90 V
